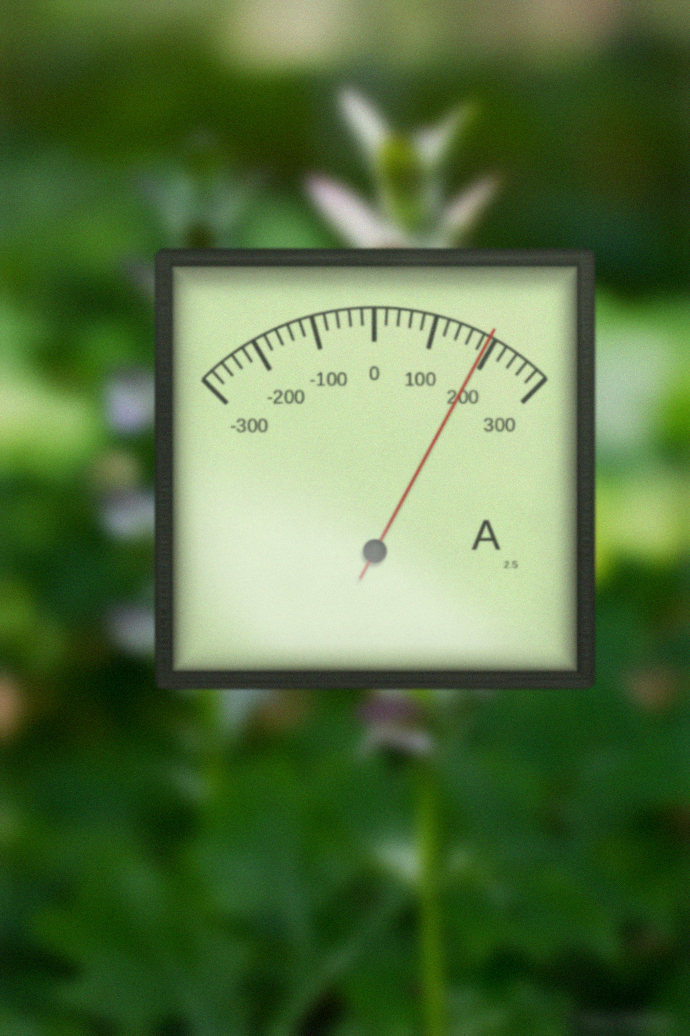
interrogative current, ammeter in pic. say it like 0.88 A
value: 190 A
